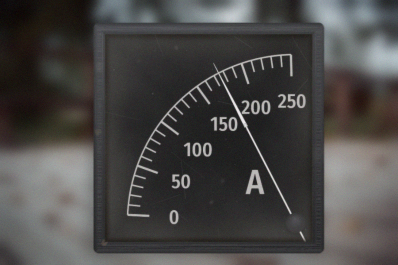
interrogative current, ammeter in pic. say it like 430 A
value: 175 A
